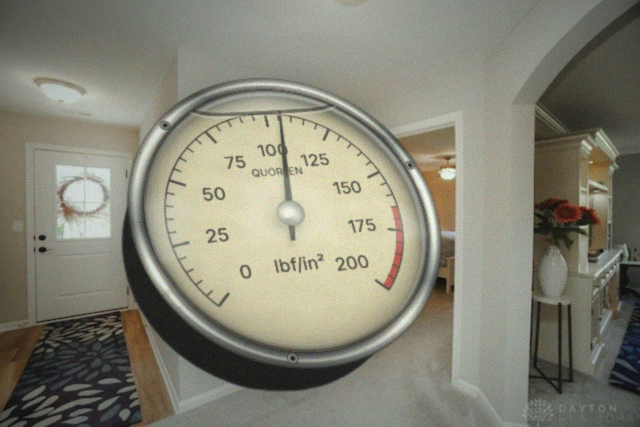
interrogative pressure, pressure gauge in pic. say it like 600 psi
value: 105 psi
